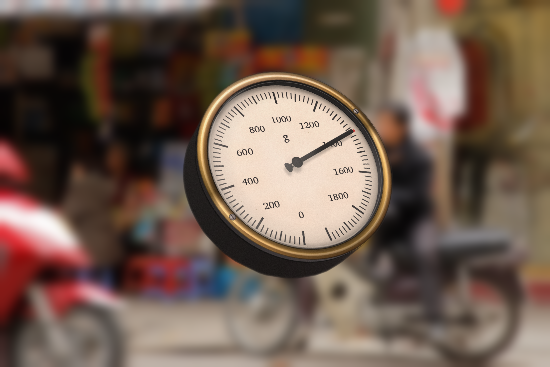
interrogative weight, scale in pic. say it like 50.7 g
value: 1400 g
